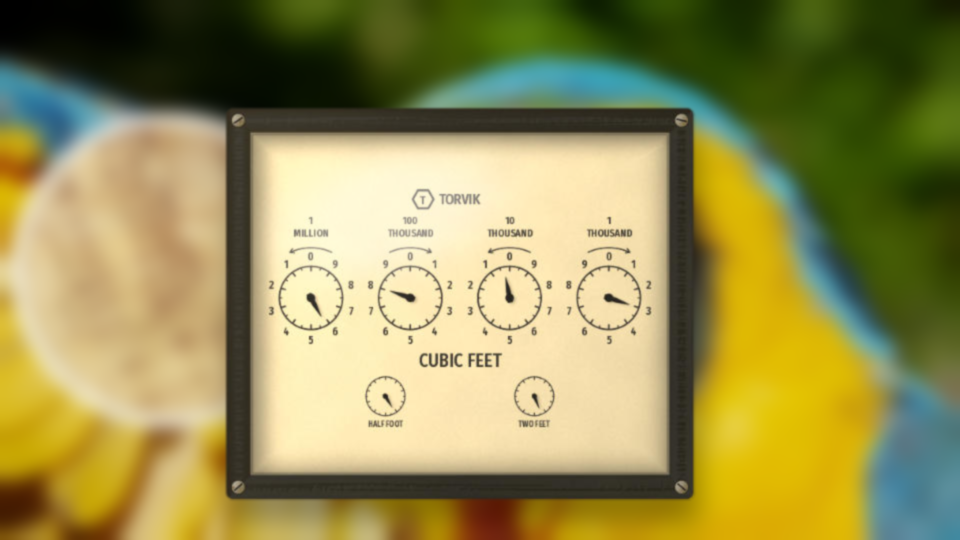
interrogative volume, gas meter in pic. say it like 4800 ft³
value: 580300 ft³
